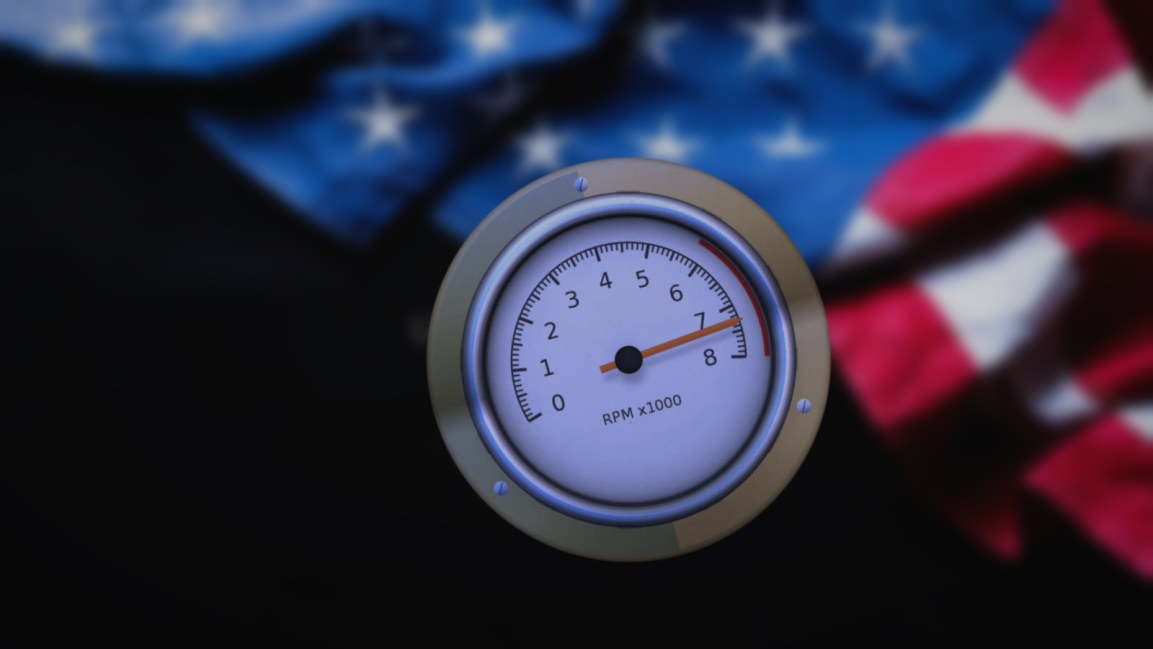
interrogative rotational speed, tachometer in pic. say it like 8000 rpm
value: 7300 rpm
